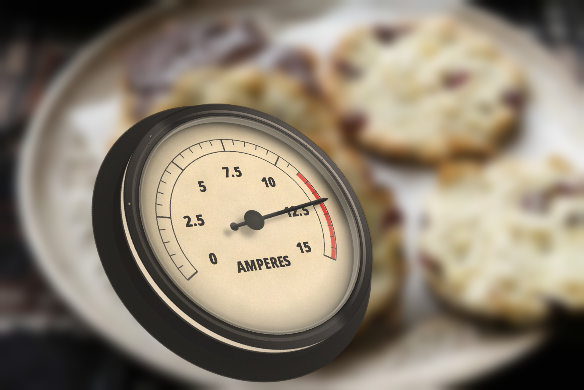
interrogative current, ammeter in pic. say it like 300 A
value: 12.5 A
